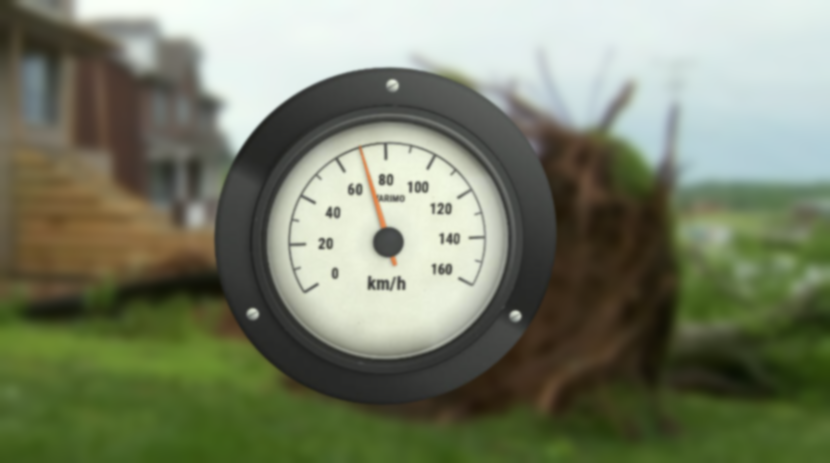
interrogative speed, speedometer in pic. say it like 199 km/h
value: 70 km/h
